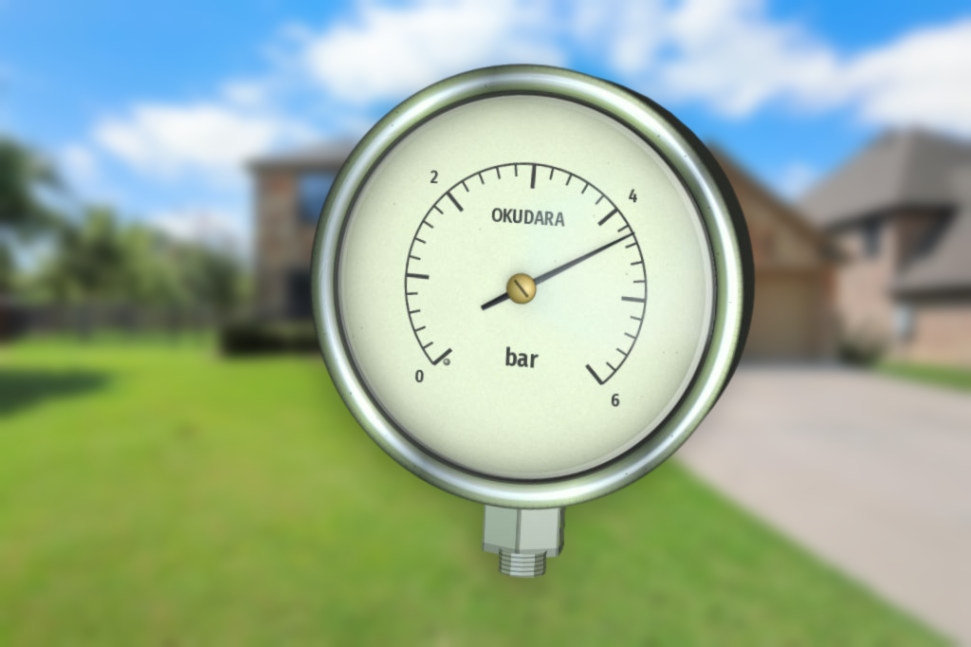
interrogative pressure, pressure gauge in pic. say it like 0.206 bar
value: 4.3 bar
